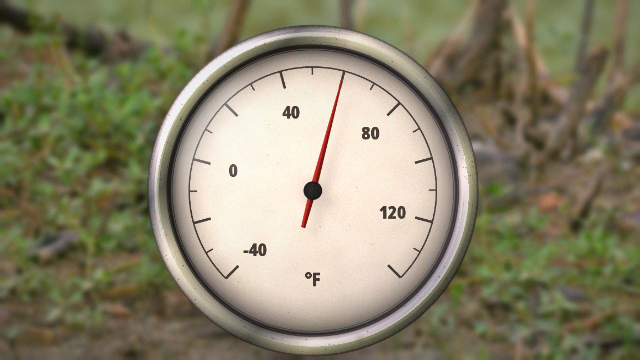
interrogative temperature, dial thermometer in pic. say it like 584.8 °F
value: 60 °F
